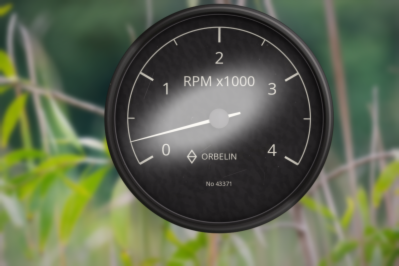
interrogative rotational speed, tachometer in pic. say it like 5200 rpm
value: 250 rpm
